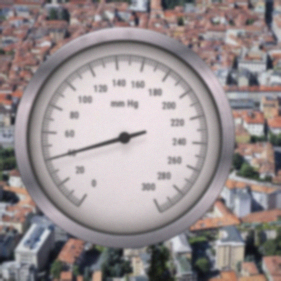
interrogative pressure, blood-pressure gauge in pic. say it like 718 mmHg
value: 40 mmHg
